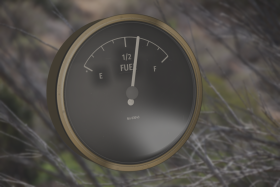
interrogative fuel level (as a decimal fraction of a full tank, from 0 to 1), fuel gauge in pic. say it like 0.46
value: 0.625
